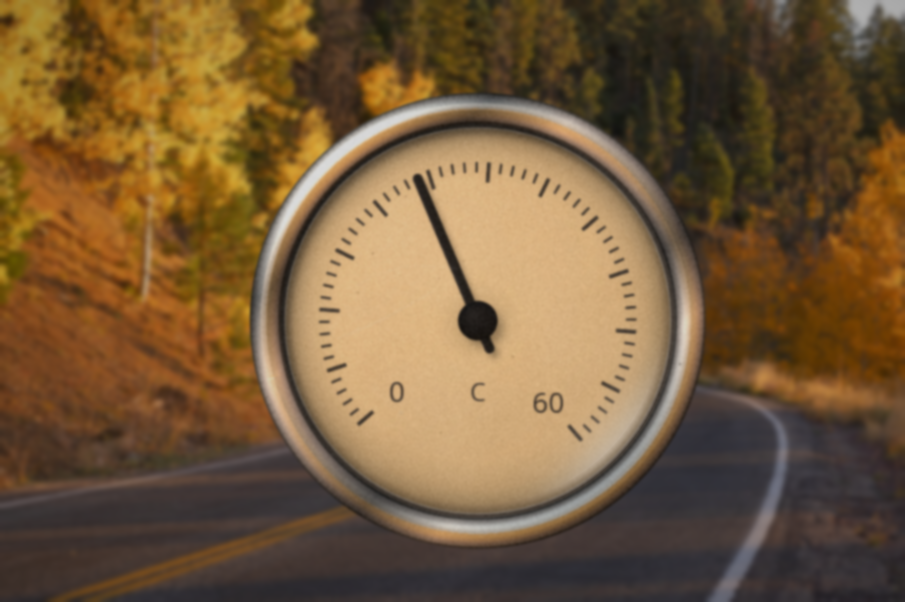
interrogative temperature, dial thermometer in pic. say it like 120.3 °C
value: 24 °C
